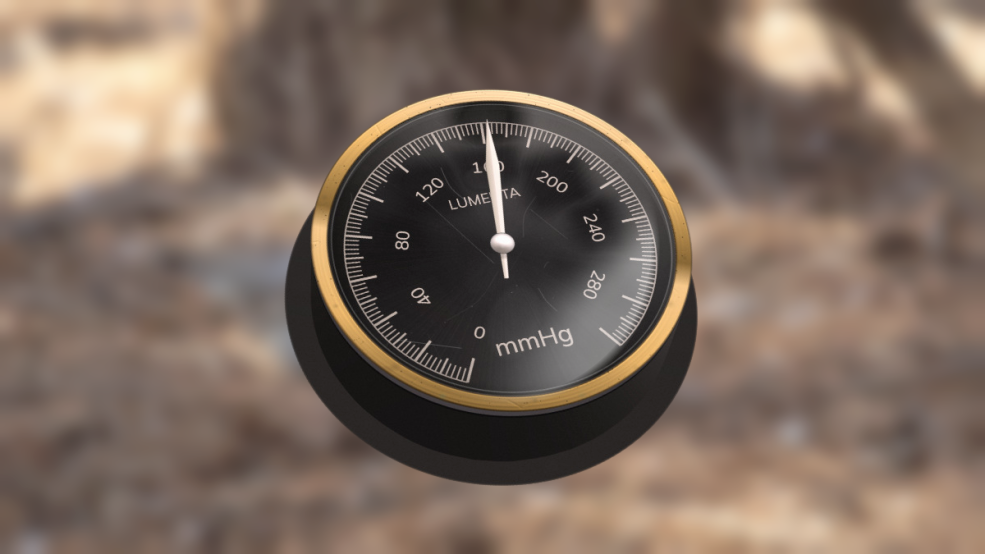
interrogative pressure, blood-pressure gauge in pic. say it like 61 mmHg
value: 162 mmHg
